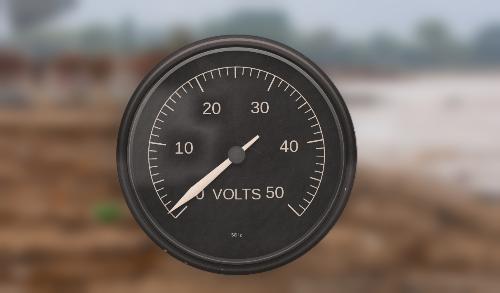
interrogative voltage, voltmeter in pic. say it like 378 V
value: 1 V
